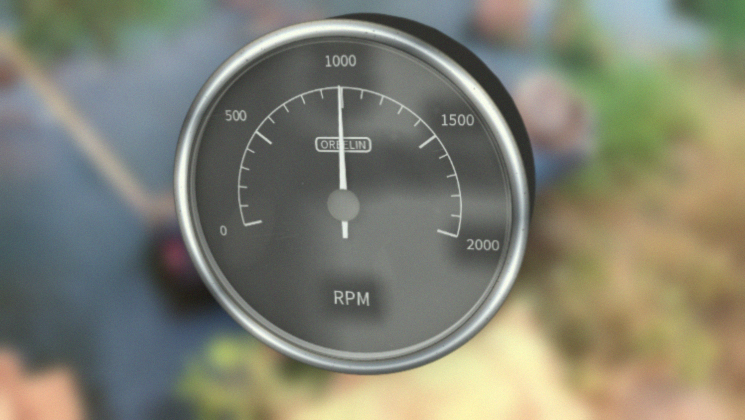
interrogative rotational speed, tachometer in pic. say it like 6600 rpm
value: 1000 rpm
